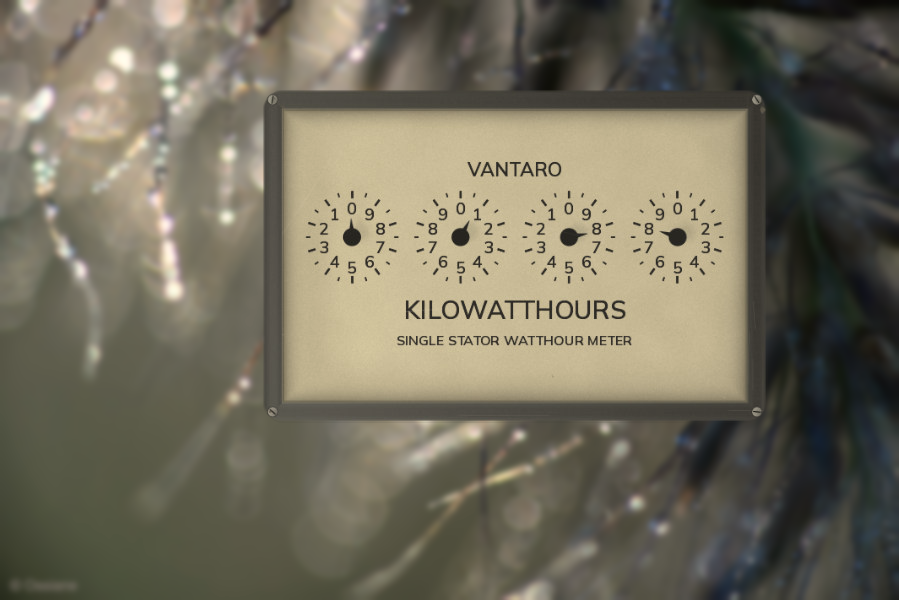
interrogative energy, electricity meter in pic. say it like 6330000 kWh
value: 78 kWh
